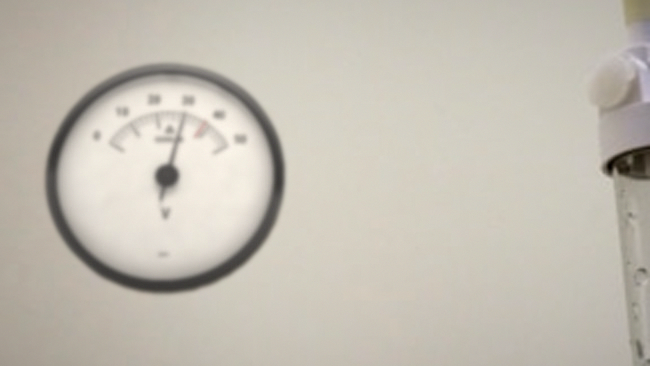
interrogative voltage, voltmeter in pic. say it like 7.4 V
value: 30 V
